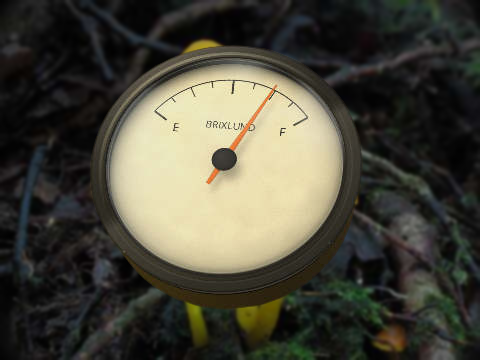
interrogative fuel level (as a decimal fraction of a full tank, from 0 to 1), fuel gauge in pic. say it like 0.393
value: 0.75
